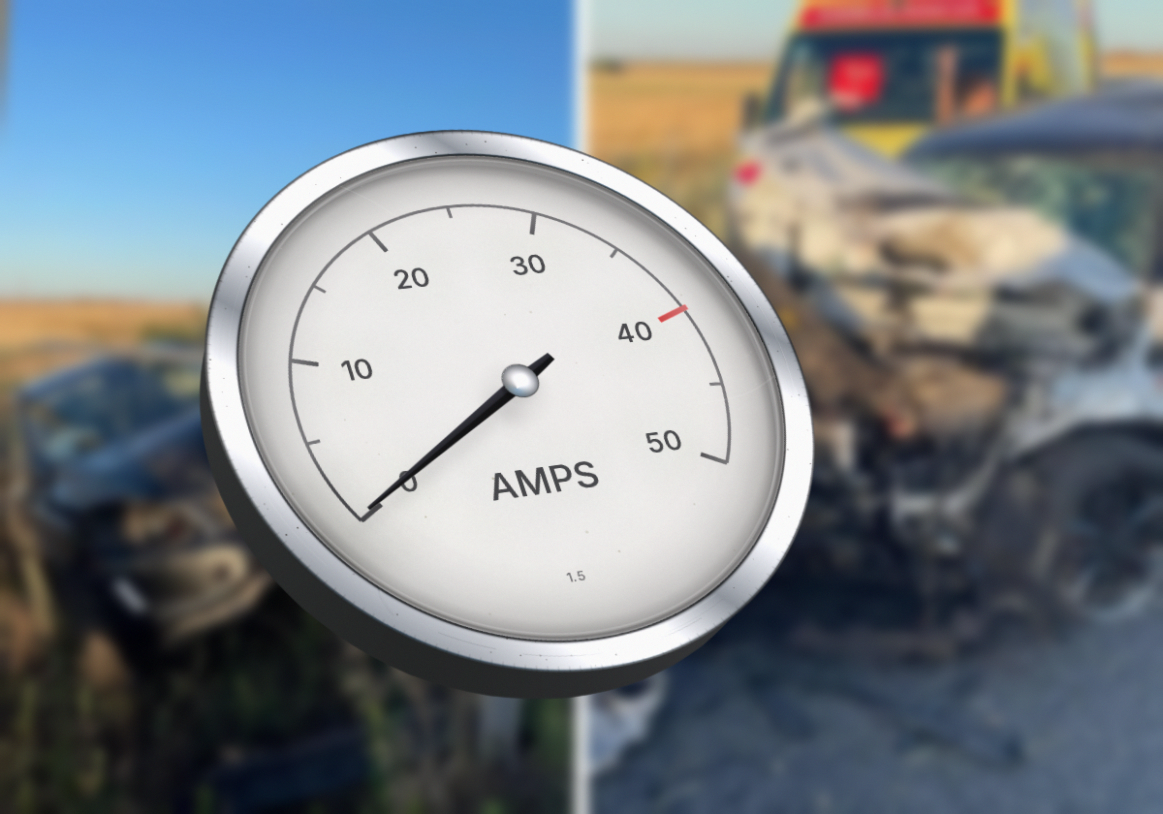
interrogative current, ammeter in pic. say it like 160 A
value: 0 A
